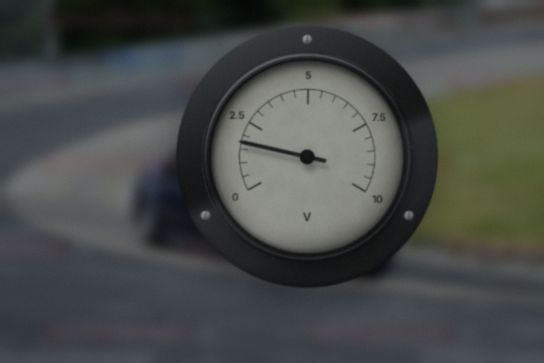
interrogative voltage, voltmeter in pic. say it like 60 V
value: 1.75 V
